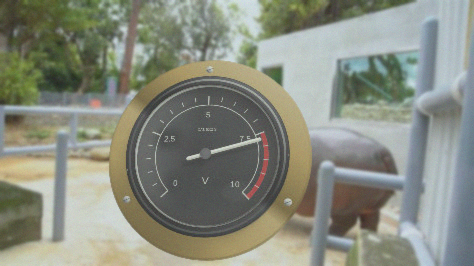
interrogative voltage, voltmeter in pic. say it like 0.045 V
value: 7.75 V
